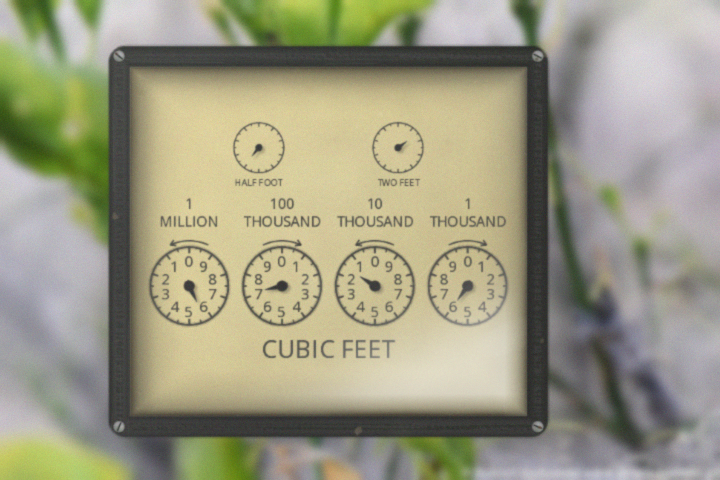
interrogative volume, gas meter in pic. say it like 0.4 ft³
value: 571600 ft³
